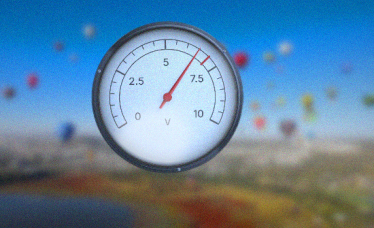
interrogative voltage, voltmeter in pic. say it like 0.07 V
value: 6.5 V
